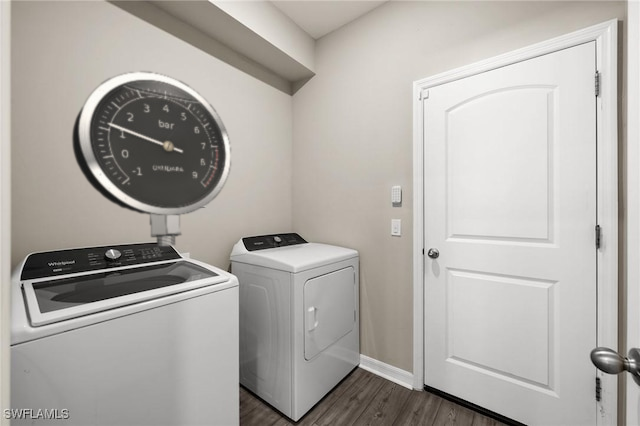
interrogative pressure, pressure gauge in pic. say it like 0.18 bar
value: 1.2 bar
